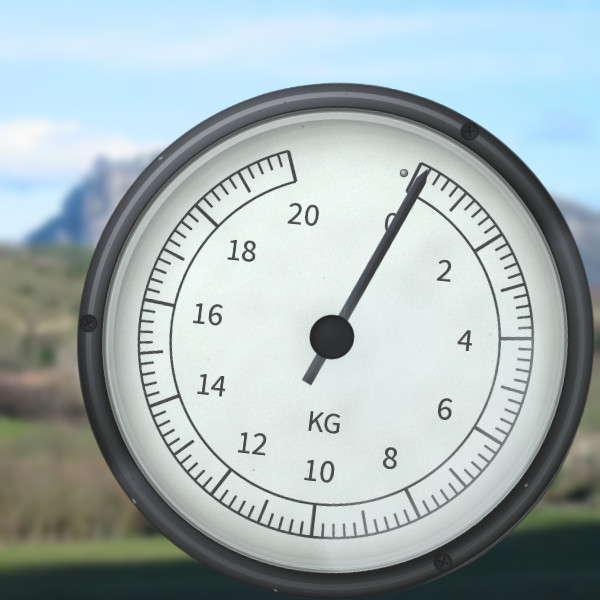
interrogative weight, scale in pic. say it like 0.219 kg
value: 0.2 kg
